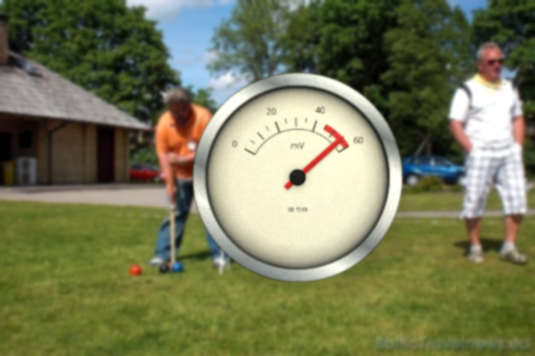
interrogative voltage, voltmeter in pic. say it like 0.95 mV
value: 55 mV
